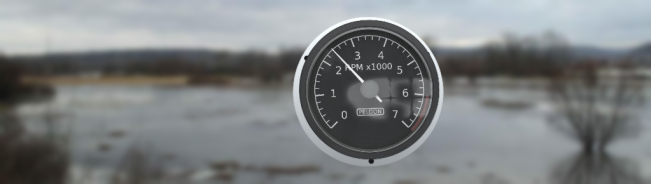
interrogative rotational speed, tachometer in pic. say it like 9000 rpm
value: 2400 rpm
